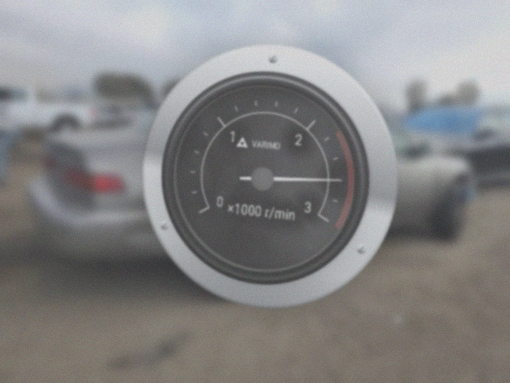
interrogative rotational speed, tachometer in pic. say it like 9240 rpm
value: 2600 rpm
